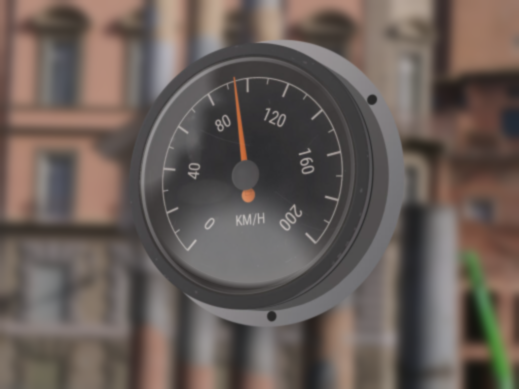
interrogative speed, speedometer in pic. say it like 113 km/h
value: 95 km/h
